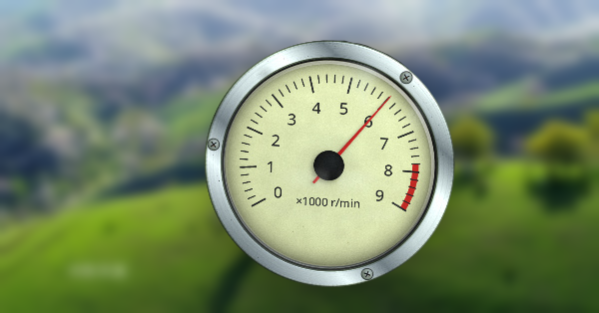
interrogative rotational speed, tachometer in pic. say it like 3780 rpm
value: 6000 rpm
